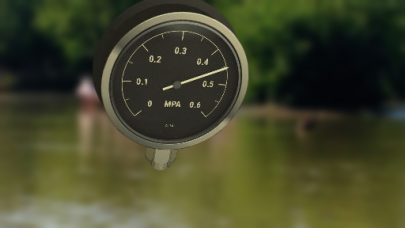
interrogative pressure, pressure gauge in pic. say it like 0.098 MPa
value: 0.45 MPa
